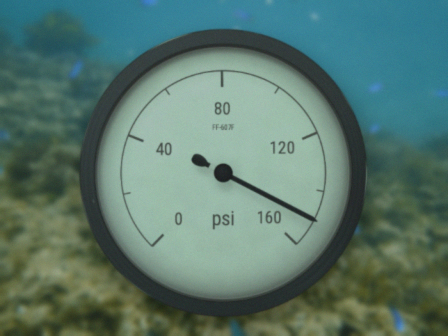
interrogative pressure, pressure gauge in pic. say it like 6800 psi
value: 150 psi
